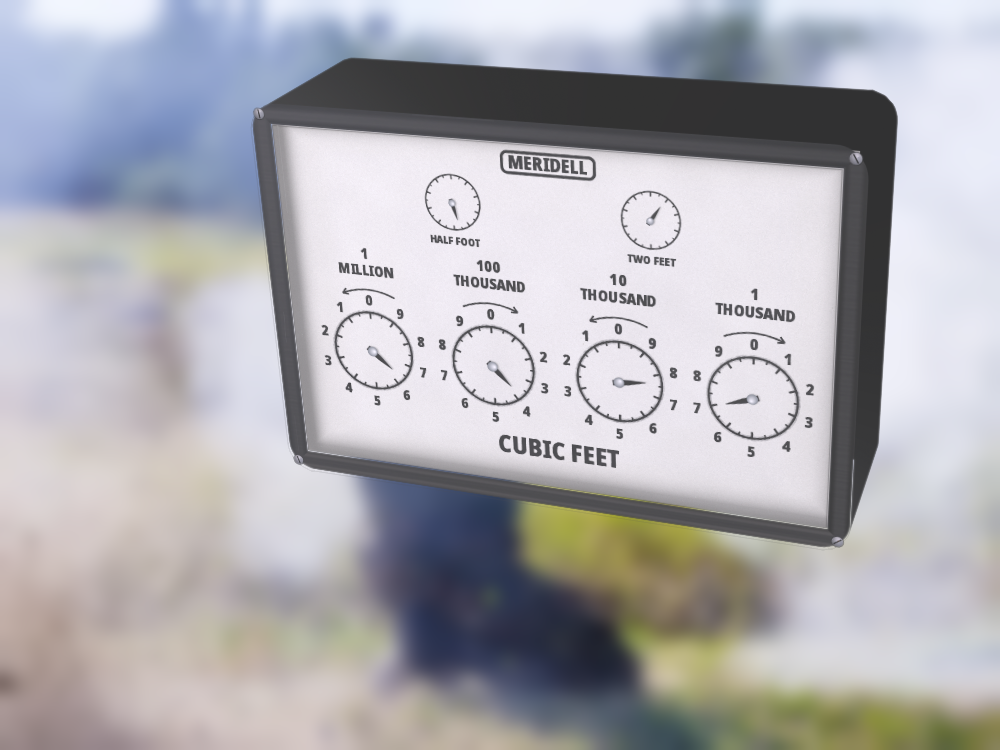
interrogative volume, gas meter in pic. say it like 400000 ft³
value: 637700 ft³
